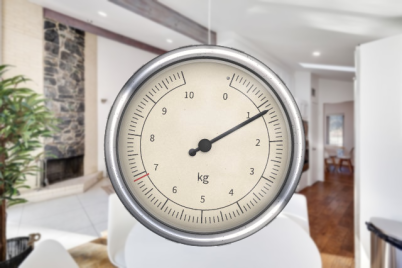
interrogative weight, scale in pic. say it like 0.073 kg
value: 1.2 kg
